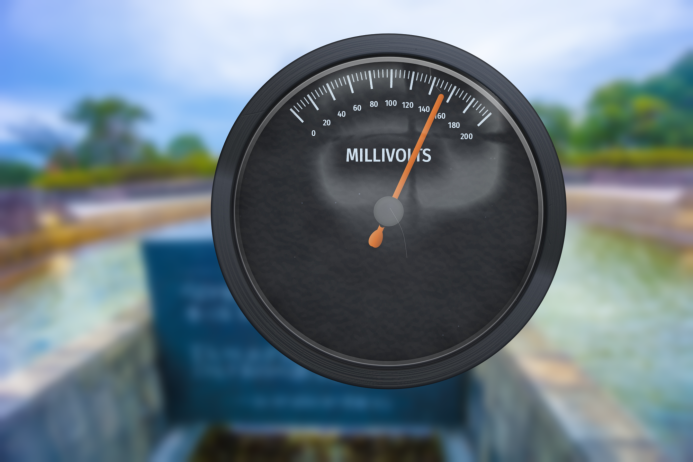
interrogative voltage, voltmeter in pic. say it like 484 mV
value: 152 mV
